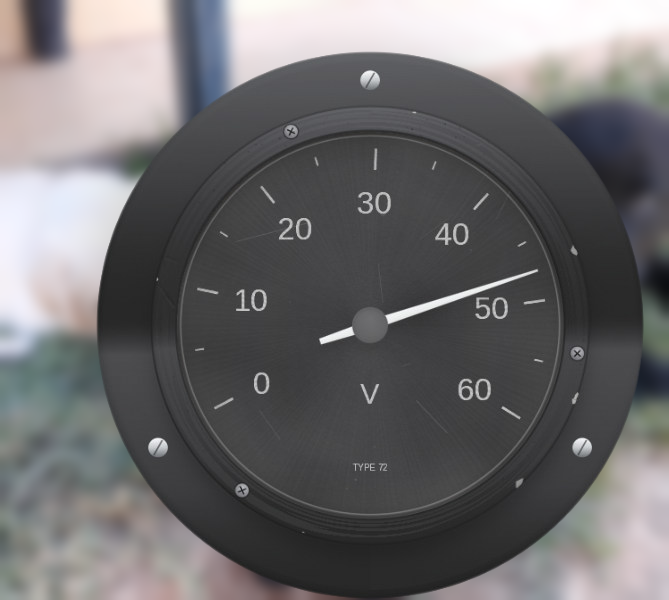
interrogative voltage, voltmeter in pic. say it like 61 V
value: 47.5 V
